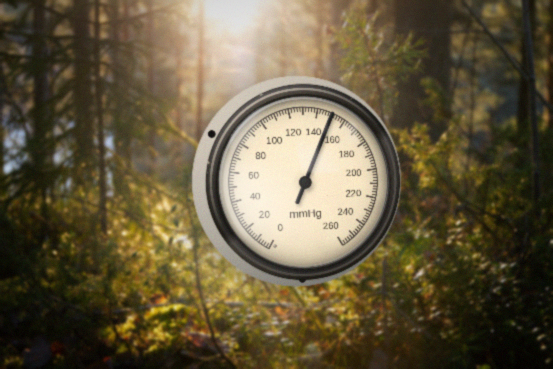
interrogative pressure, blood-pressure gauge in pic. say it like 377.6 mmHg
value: 150 mmHg
